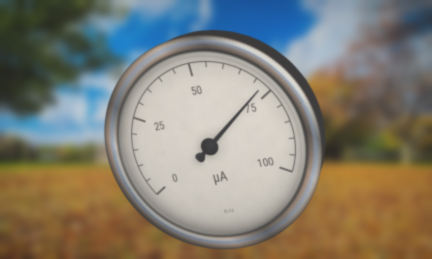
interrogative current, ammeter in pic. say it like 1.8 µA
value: 72.5 µA
